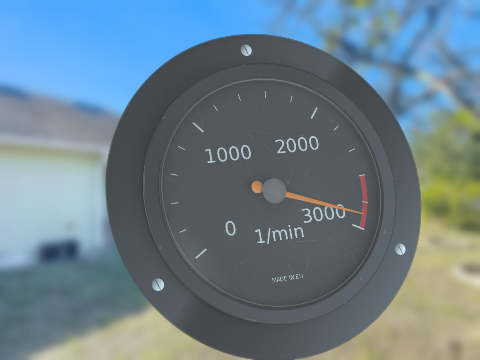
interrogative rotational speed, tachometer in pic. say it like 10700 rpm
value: 2900 rpm
